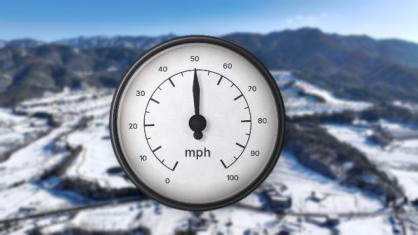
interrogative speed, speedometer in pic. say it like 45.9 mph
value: 50 mph
